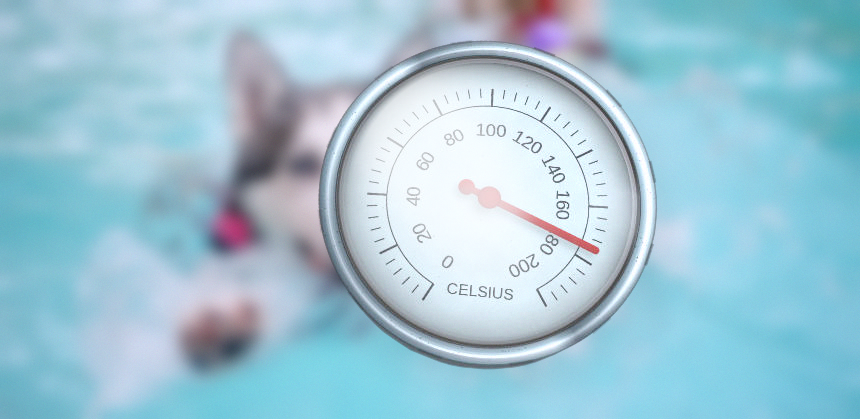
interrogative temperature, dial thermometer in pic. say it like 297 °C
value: 176 °C
